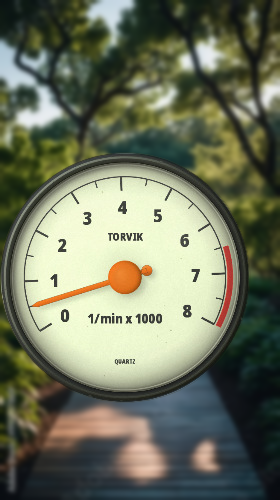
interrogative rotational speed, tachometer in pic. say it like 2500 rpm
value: 500 rpm
